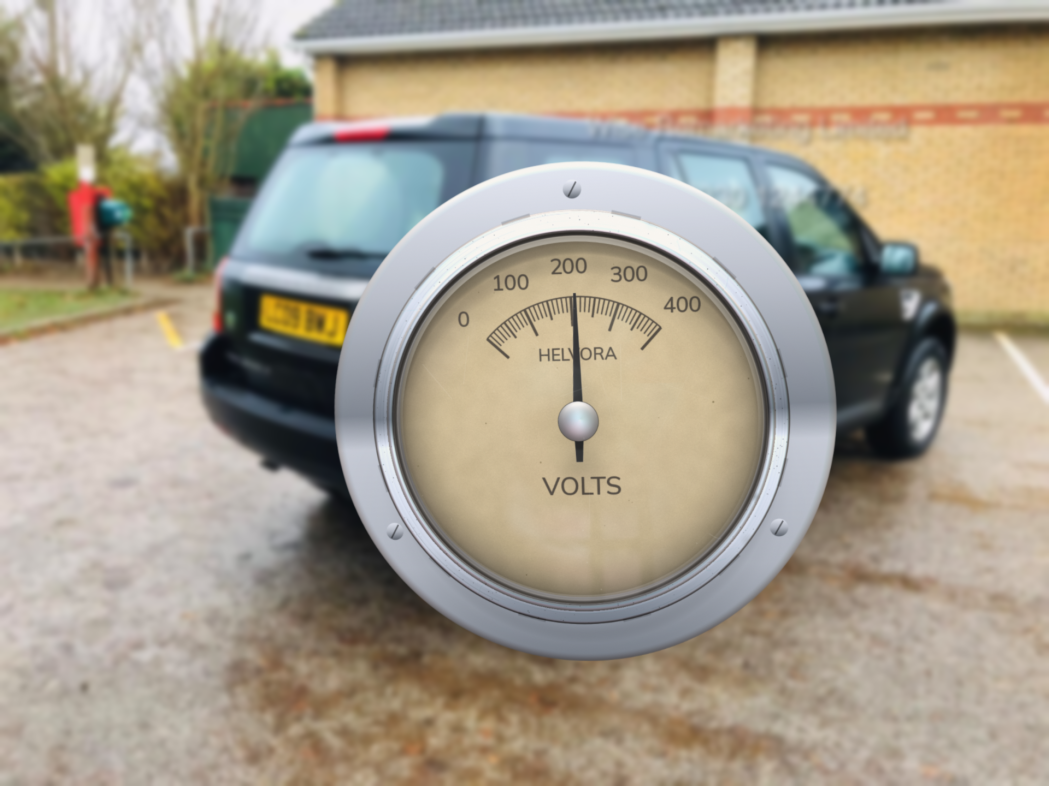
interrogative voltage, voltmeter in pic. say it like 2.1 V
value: 210 V
